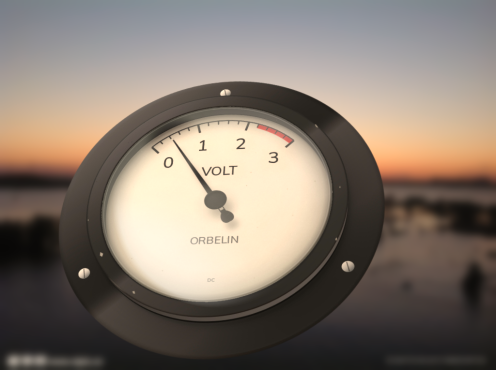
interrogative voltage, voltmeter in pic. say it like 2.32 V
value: 0.4 V
